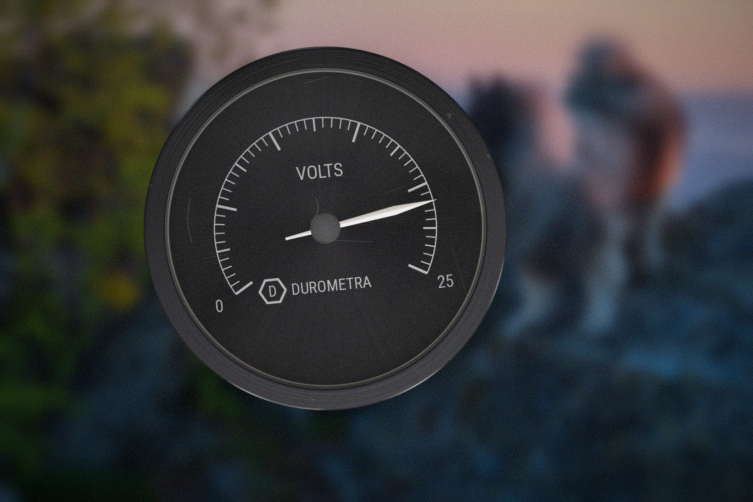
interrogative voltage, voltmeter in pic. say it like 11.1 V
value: 21 V
